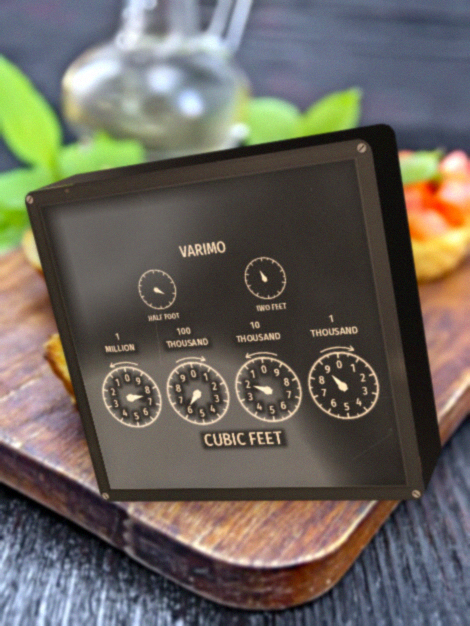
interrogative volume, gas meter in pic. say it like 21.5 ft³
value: 761900 ft³
